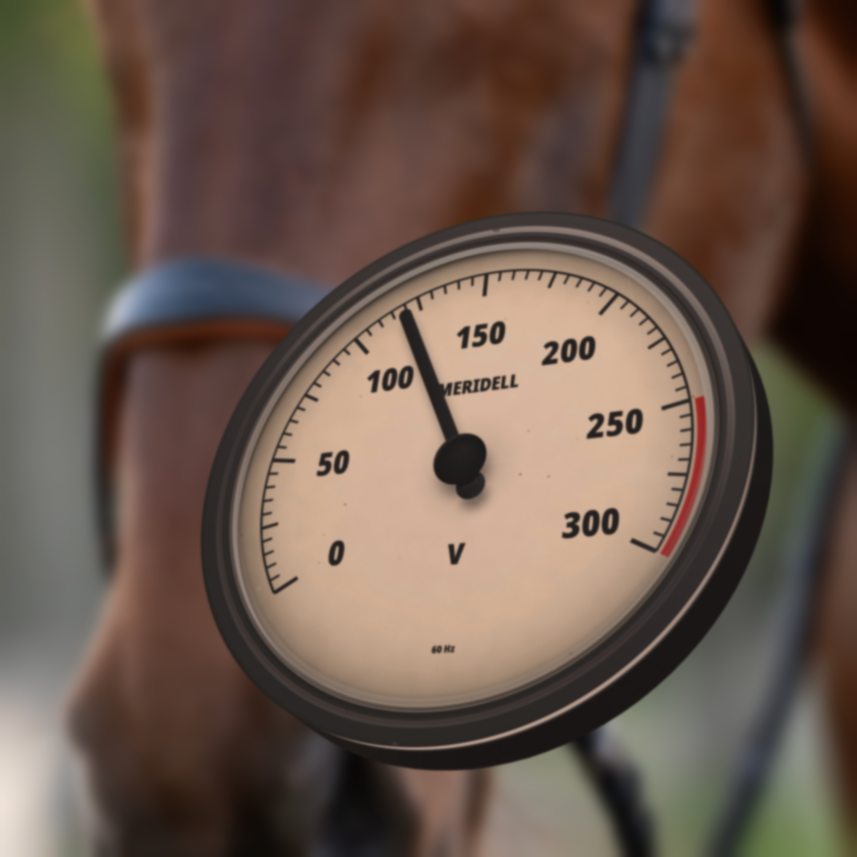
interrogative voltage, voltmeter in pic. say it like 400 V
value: 120 V
